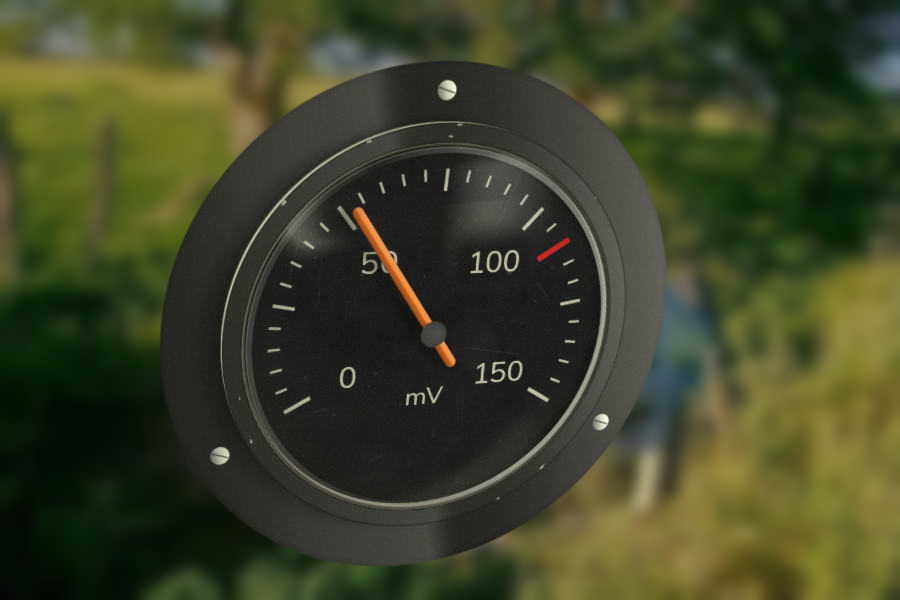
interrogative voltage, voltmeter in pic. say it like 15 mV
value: 52.5 mV
